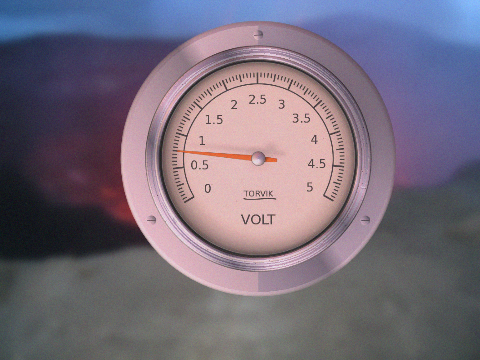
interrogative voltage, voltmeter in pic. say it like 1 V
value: 0.75 V
